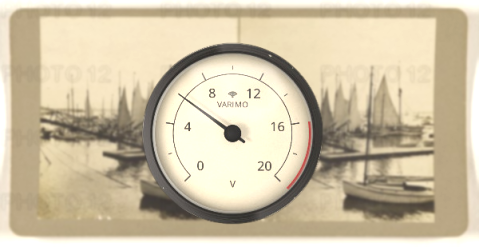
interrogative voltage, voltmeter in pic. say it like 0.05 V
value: 6 V
